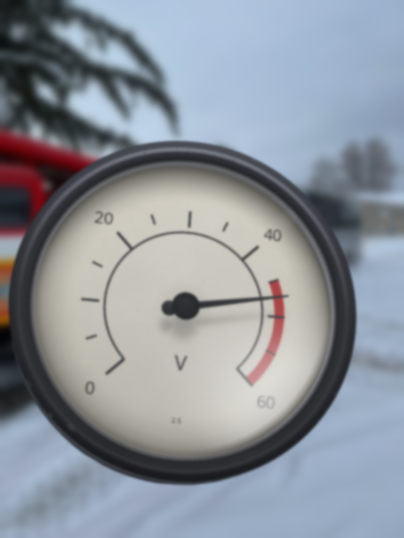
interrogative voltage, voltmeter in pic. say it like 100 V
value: 47.5 V
